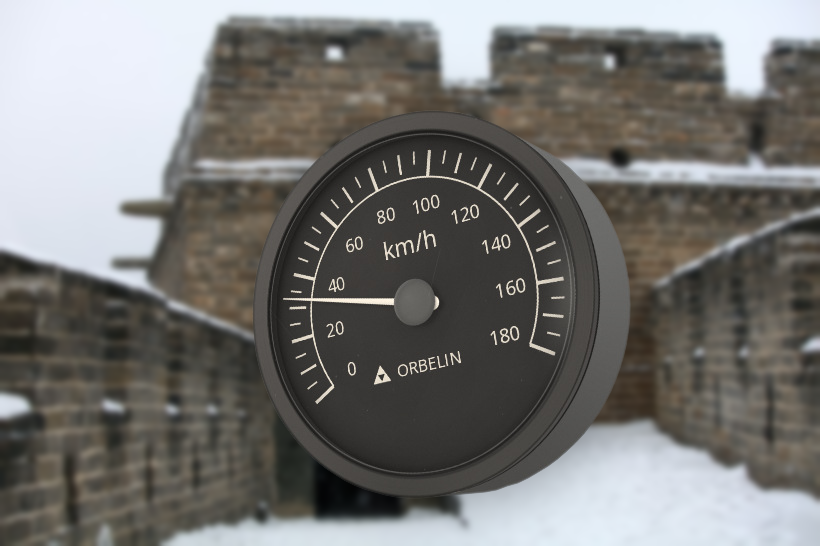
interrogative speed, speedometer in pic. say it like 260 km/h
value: 32.5 km/h
